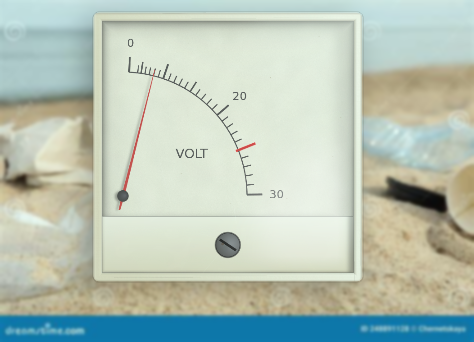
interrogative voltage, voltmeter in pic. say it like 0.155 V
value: 8 V
